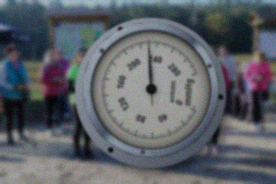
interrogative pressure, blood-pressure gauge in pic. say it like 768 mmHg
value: 230 mmHg
